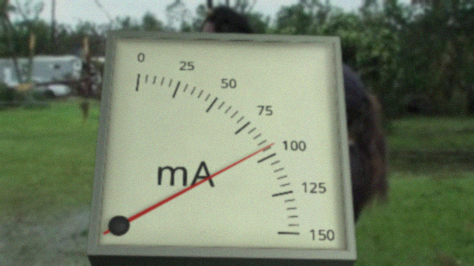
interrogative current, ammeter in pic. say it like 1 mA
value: 95 mA
